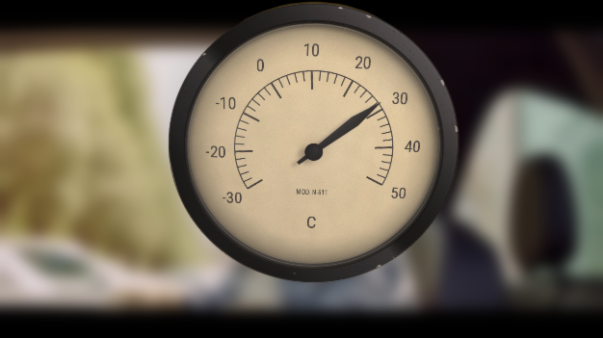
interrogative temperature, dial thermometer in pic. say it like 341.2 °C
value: 28 °C
